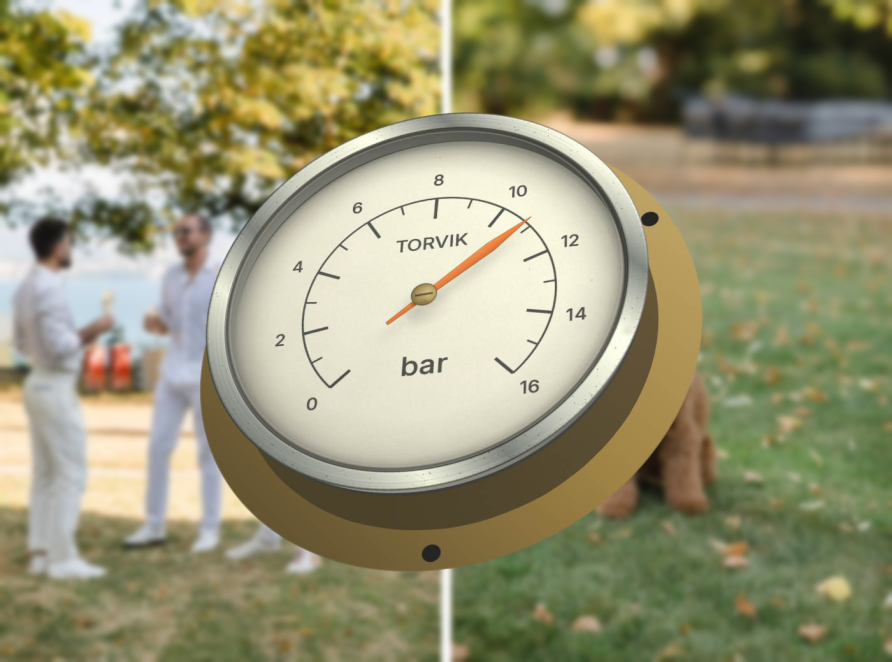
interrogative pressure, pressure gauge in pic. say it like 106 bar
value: 11 bar
